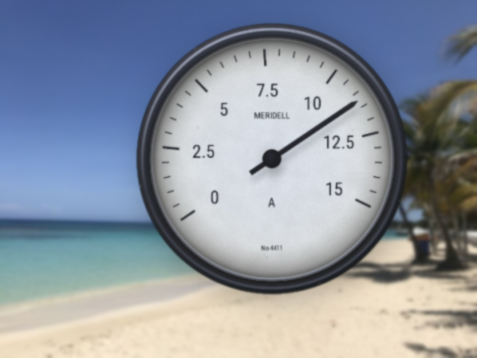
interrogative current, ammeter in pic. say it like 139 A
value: 11.25 A
